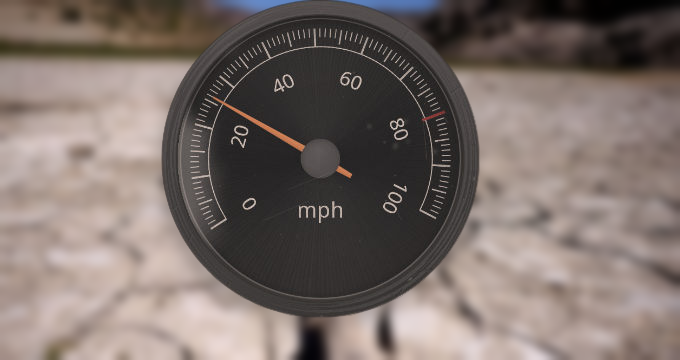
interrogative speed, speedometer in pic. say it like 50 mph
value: 26 mph
